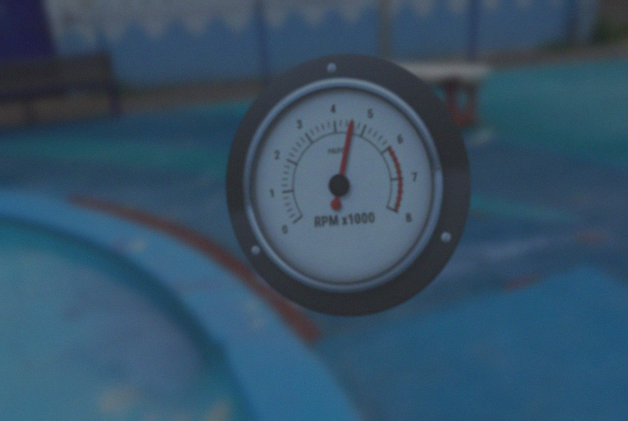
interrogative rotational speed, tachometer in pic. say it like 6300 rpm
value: 4600 rpm
